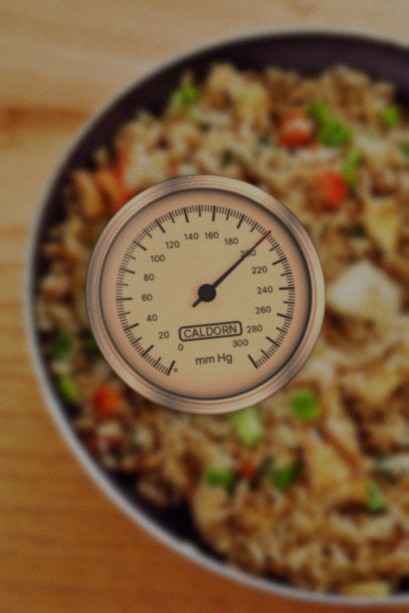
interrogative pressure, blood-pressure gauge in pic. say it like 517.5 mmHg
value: 200 mmHg
